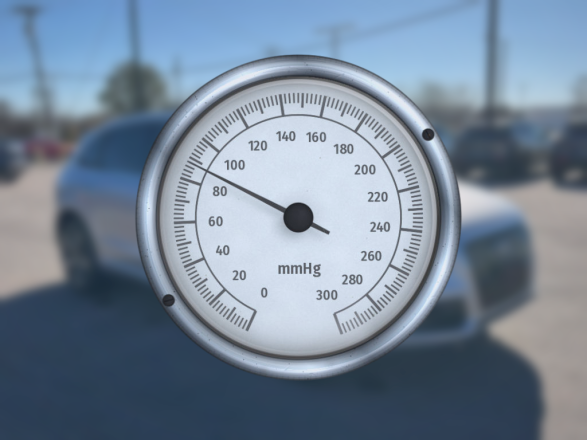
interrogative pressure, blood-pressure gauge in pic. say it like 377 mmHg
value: 88 mmHg
